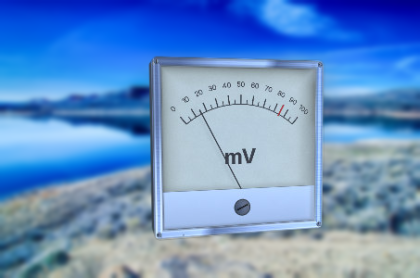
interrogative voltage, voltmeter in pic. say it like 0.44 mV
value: 15 mV
